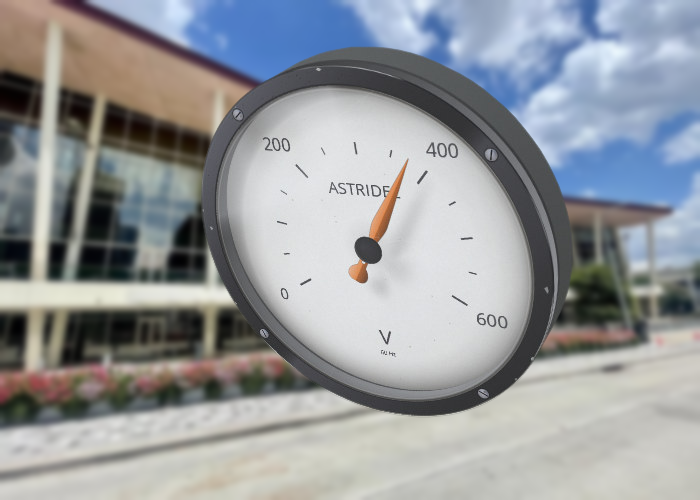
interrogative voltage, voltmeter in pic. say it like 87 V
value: 375 V
